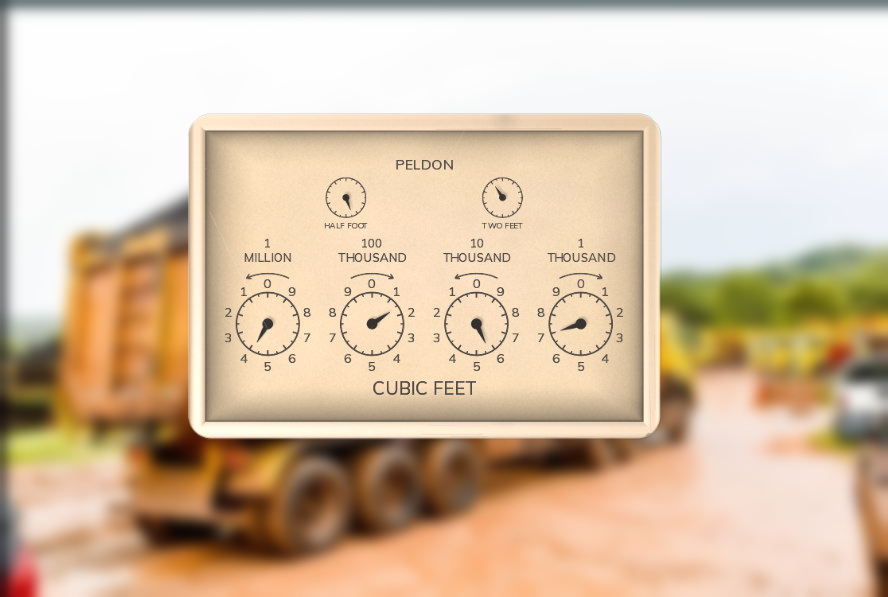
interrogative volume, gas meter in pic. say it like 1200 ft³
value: 415700 ft³
